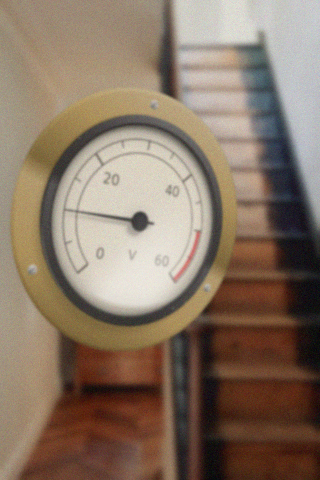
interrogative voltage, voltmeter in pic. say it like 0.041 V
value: 10 V
